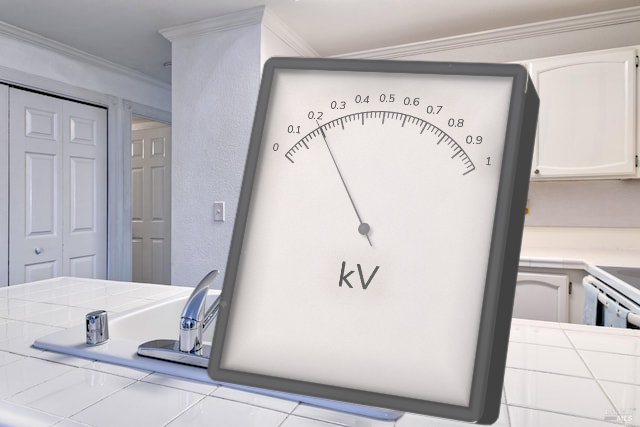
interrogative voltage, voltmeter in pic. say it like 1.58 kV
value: 0.2 kV
